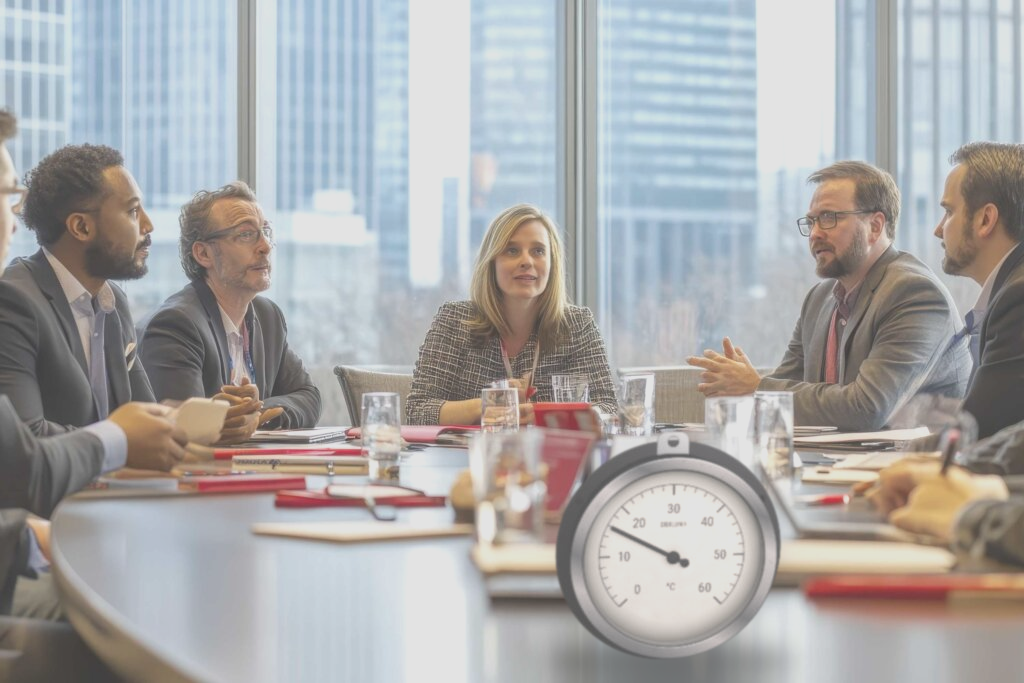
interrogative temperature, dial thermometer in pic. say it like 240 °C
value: 16 °C
